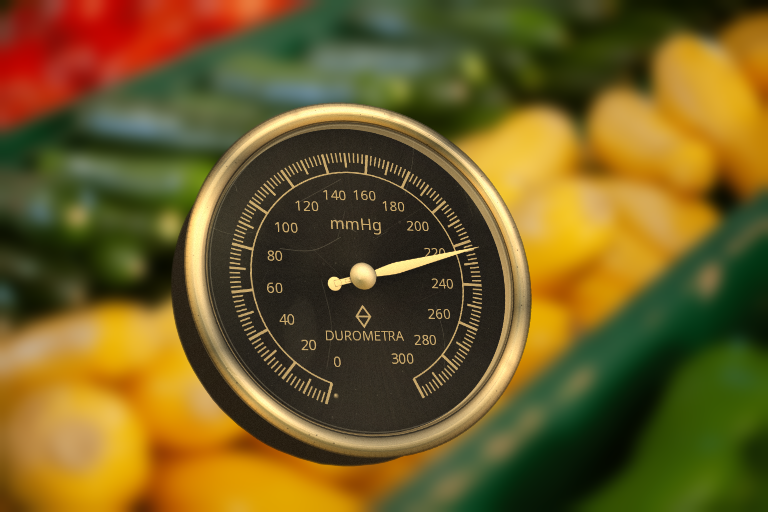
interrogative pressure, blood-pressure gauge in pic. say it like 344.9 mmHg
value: 224 mmHg
